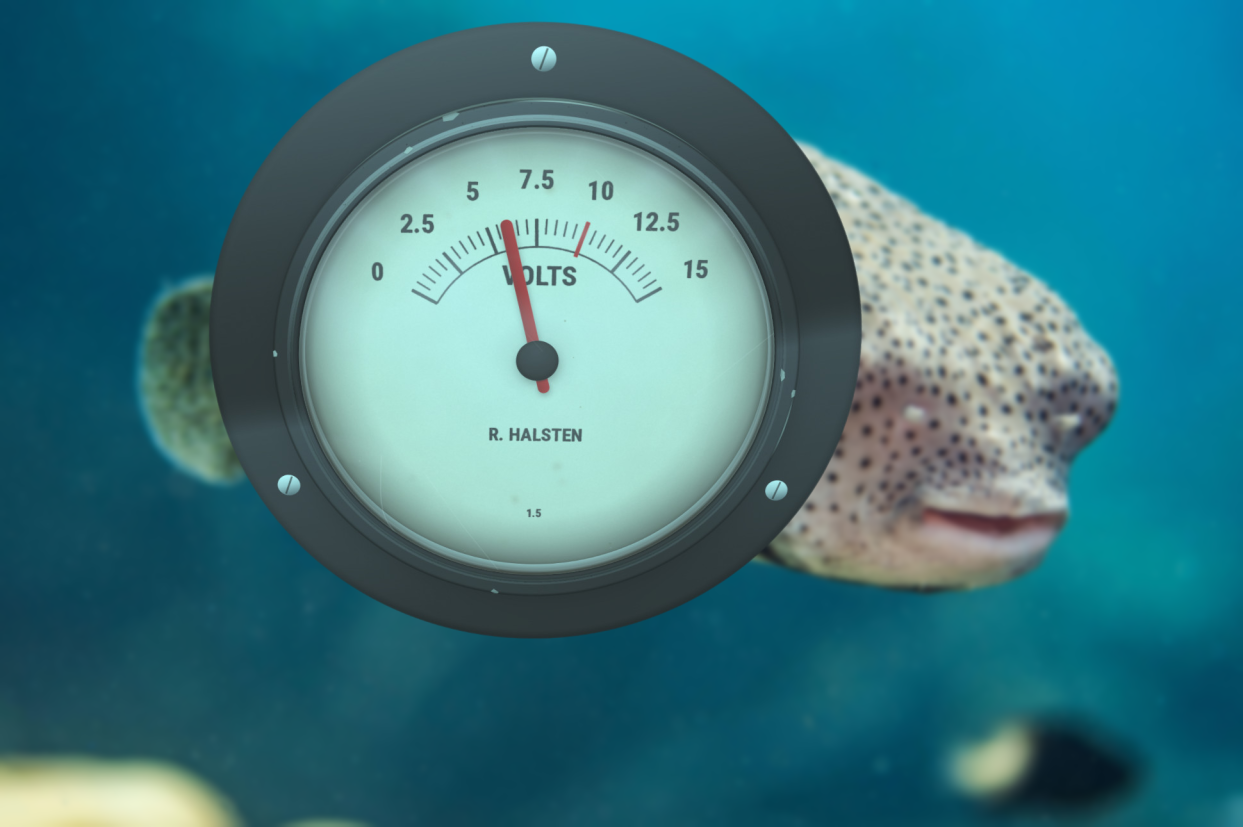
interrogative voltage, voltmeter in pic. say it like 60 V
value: 6 V
